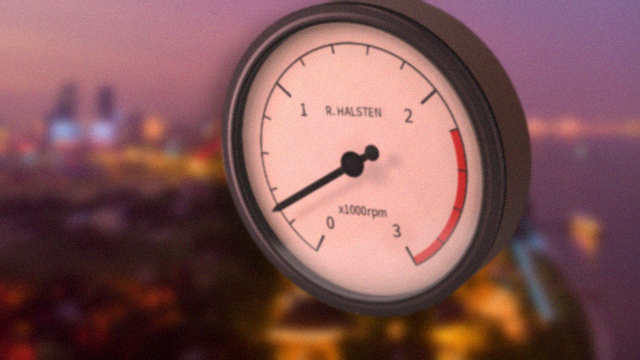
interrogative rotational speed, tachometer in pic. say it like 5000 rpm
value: 300 rpm
